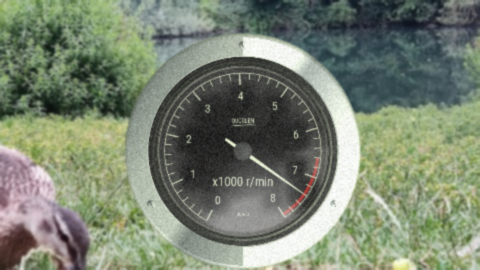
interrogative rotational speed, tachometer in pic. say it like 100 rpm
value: 7400 rpm
